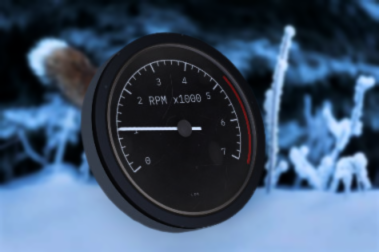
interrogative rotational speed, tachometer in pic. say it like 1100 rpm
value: 1000 rpm
